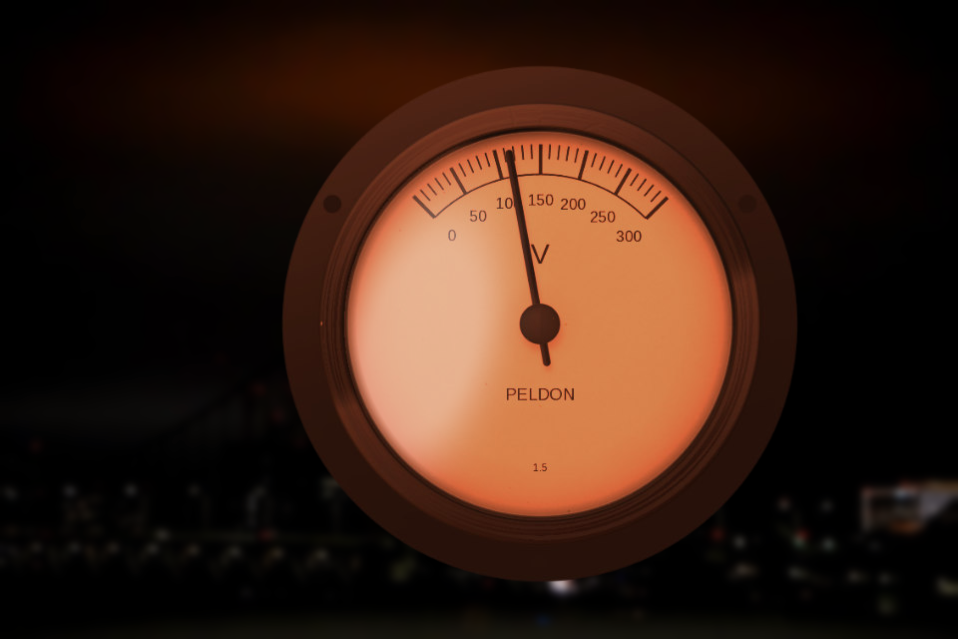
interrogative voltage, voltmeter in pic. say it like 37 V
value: 115 V
